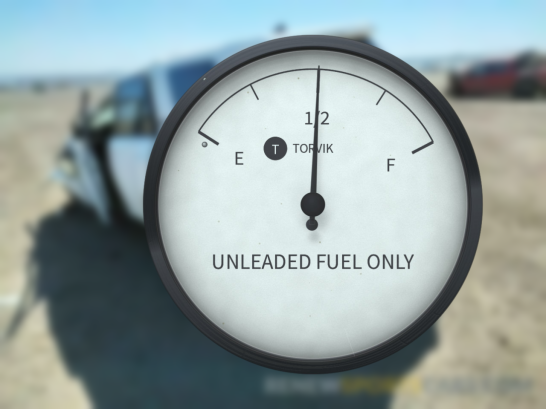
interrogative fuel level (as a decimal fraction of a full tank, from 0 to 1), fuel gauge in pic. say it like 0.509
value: 0.5
